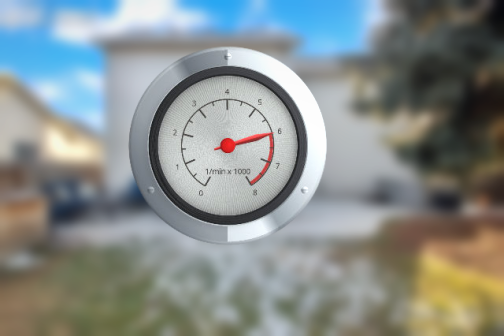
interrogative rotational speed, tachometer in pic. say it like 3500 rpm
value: 6000 rpm
